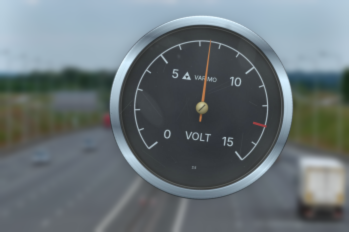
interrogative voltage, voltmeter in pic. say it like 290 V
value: 7.5 V
